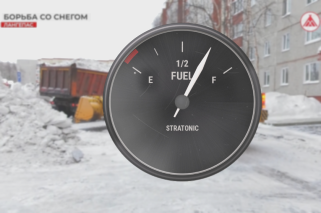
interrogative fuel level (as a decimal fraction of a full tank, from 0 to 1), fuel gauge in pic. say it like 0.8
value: 0.75
